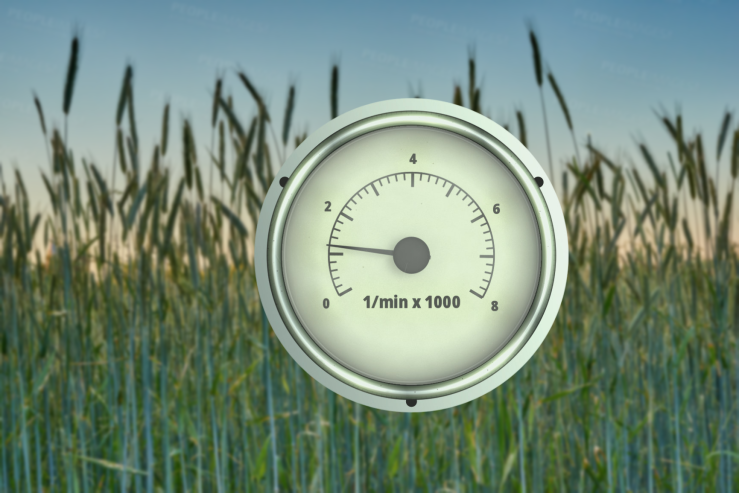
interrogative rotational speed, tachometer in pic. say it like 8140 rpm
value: 1200 rpm
